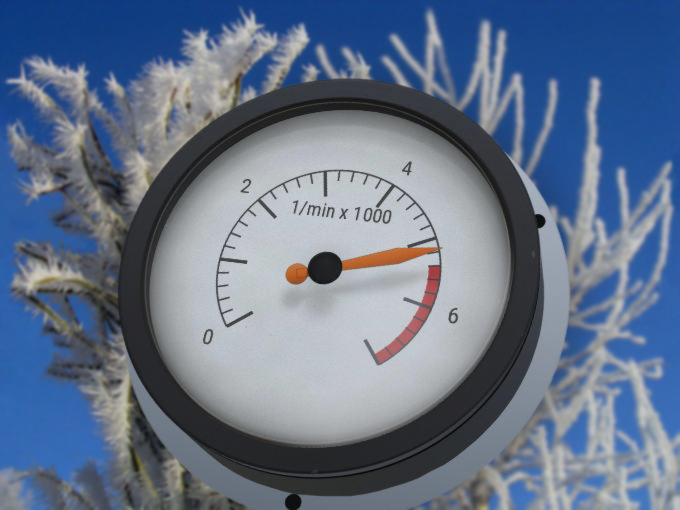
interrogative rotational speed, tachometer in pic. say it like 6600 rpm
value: 5200 rpm
